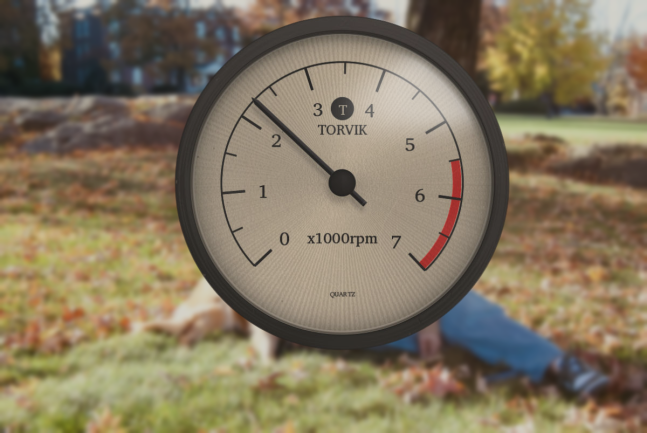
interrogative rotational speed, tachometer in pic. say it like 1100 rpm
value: 2250 rpm
